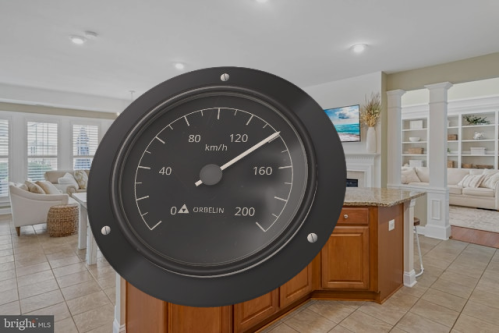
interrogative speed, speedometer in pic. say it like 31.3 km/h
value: 140 km/h
